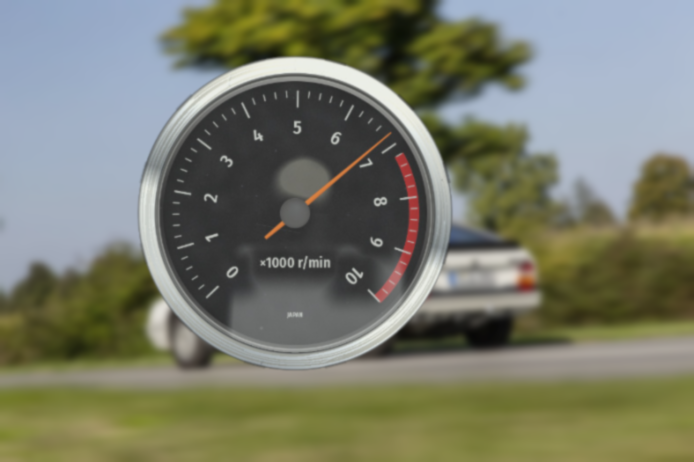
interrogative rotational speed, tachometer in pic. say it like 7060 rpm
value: 6800 rpm
